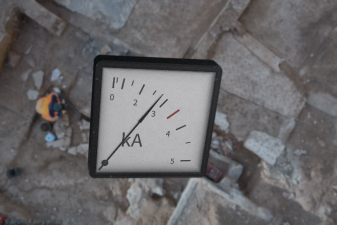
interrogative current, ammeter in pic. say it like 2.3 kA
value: 2.75 kA
